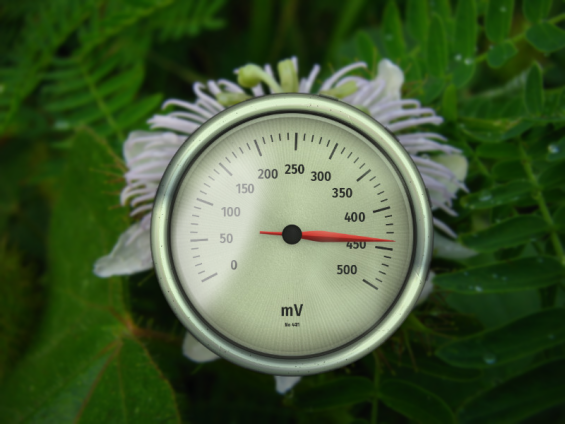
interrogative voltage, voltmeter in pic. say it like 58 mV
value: 440 mV
